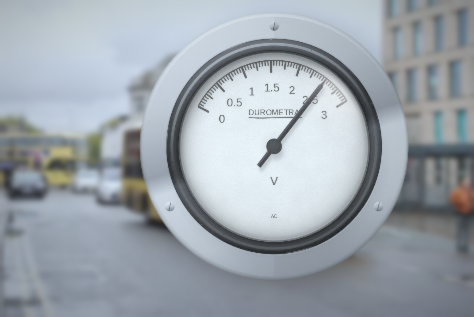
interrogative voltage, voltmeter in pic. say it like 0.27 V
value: 2.5 V
